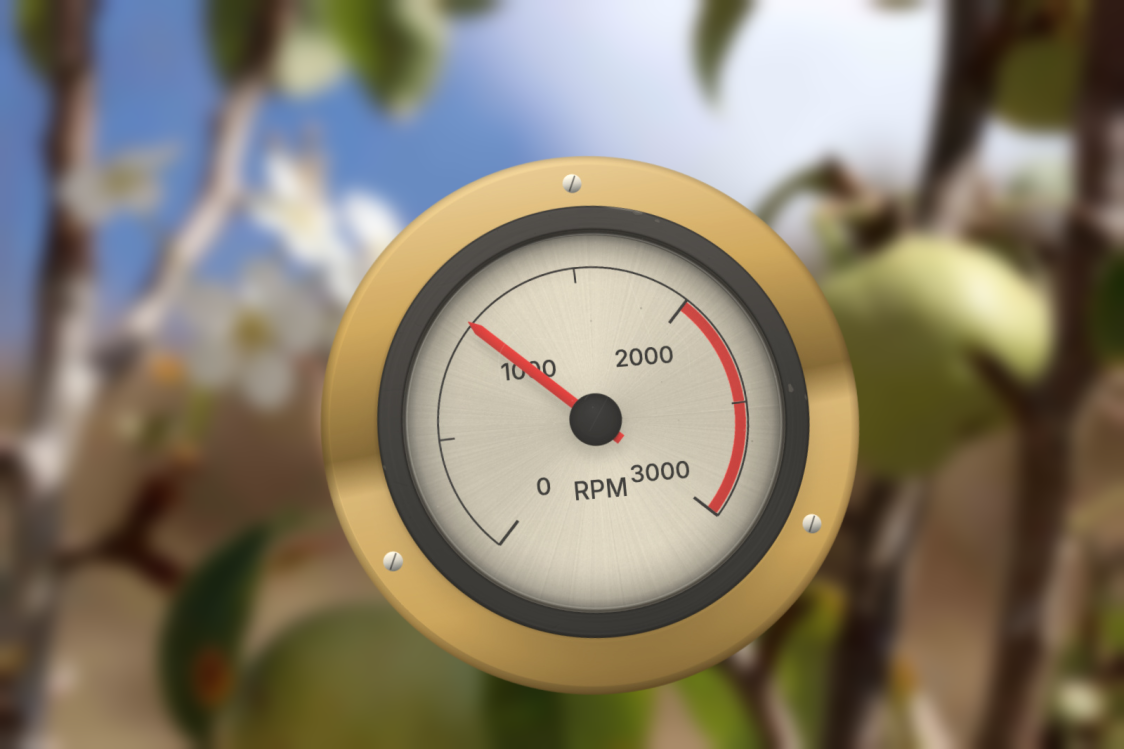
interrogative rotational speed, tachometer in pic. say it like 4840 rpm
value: 1000 rpm
